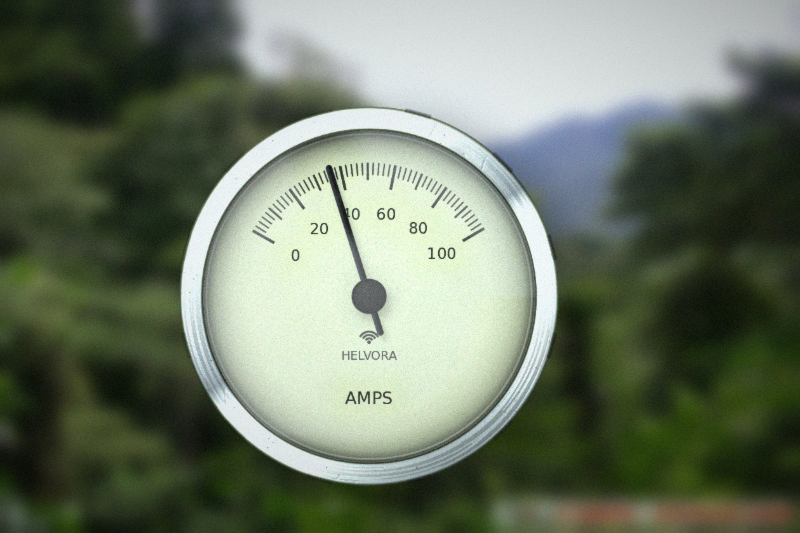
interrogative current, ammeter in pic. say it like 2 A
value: 36 A
